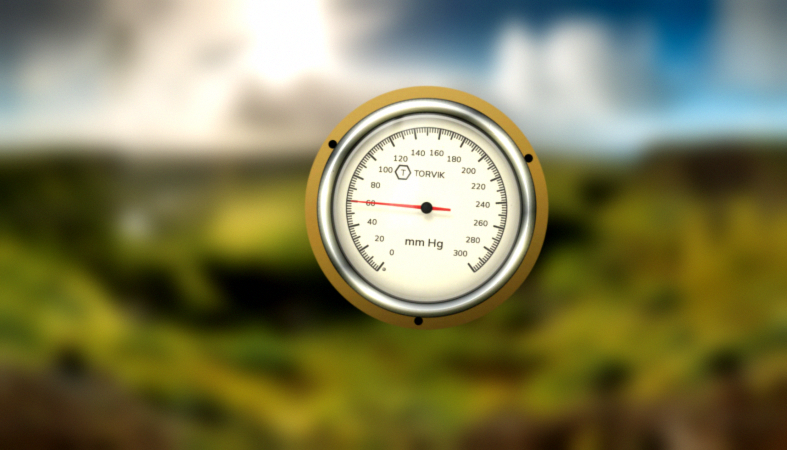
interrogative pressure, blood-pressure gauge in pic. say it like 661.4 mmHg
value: 60 mmHg
